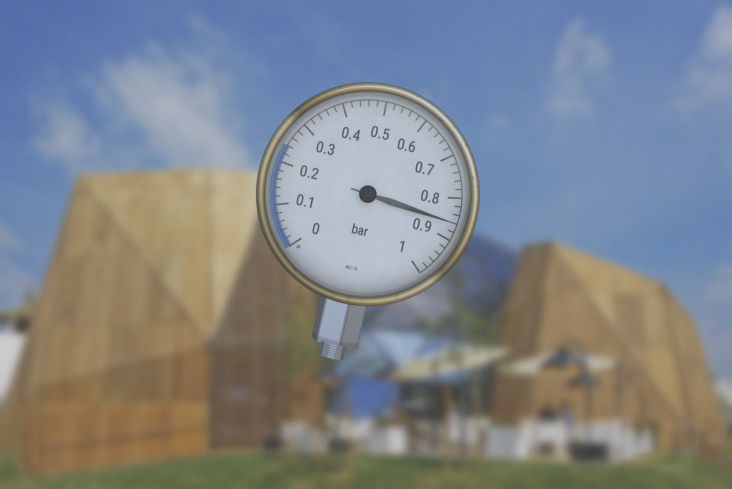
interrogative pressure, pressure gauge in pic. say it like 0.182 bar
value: 0.86 bar
